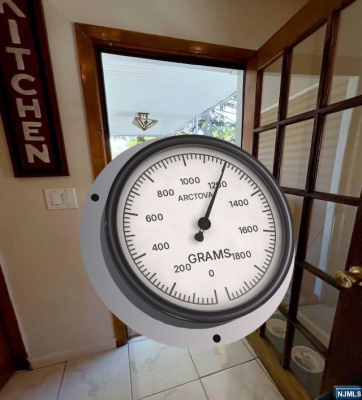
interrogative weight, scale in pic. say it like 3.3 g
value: 1200 g
